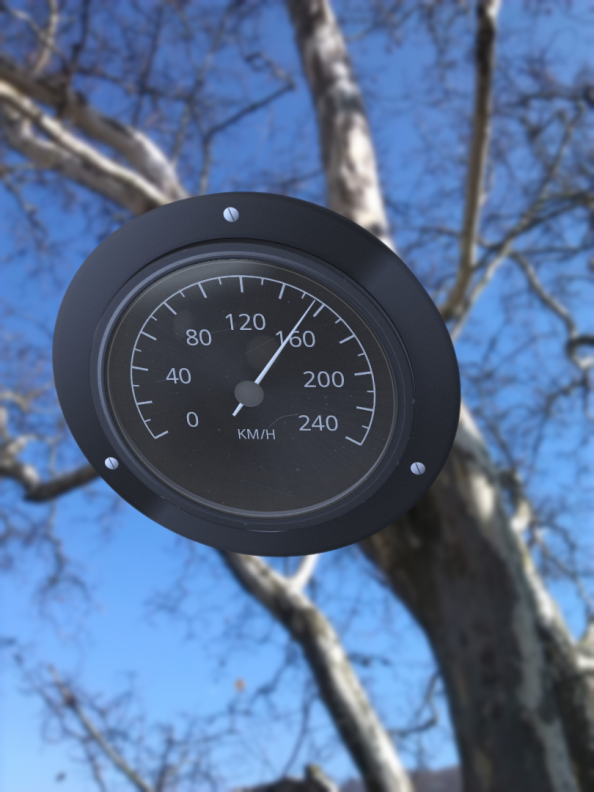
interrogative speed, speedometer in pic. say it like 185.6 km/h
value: 155 km/h
